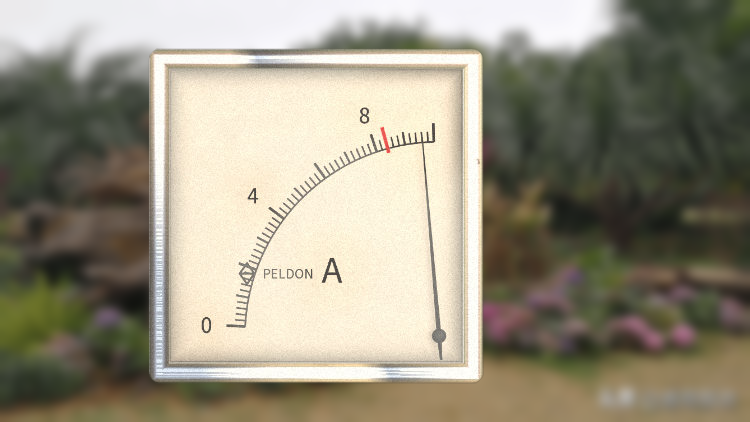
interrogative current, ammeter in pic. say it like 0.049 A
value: 9.6 A
